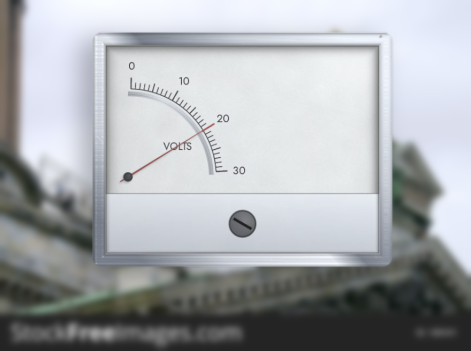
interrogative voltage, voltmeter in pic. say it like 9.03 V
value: 20 V
